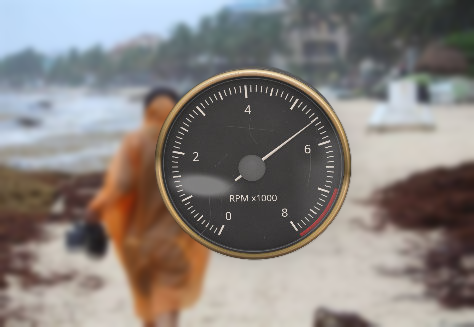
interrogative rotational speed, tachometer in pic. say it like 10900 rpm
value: 5500 rpm
